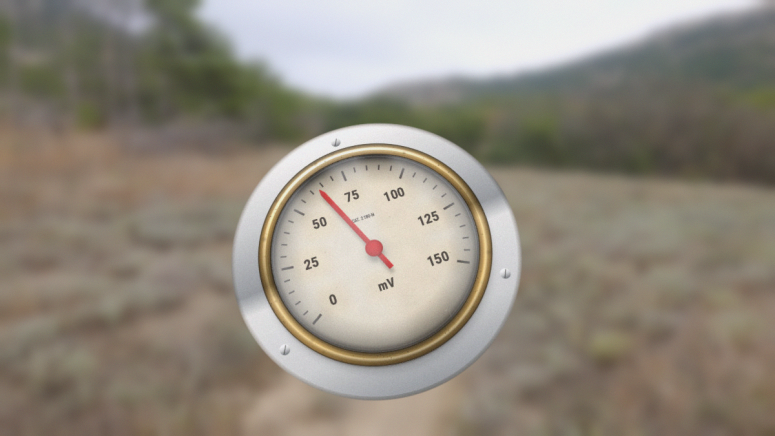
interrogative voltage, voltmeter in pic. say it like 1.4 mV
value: 62.5 mV
